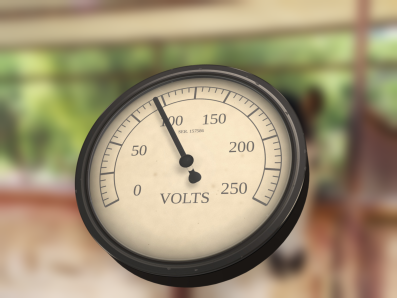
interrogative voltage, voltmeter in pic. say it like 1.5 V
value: 95 V
